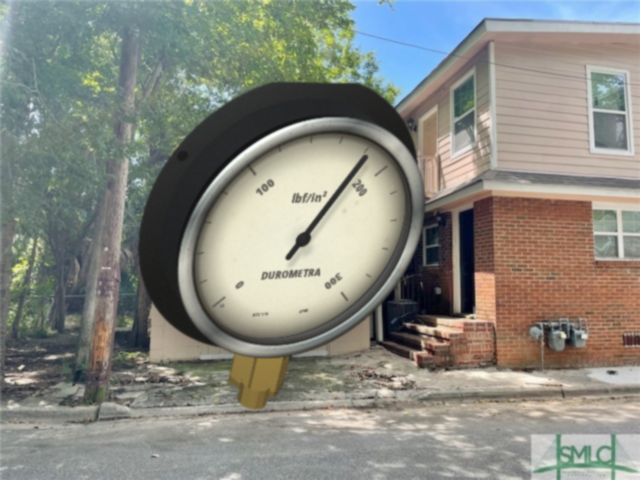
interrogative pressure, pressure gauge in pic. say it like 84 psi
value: 180 psi
